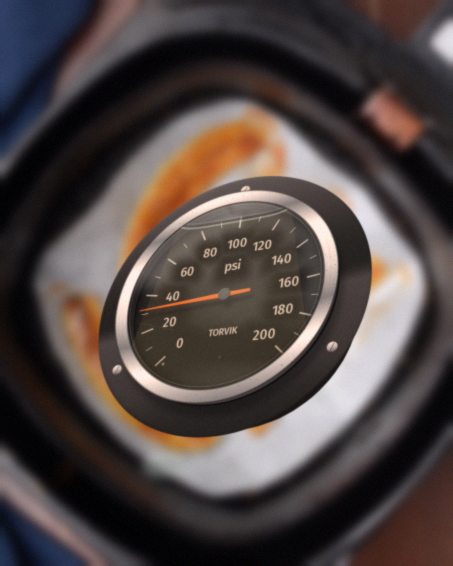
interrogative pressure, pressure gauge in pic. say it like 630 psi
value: 30 psi
